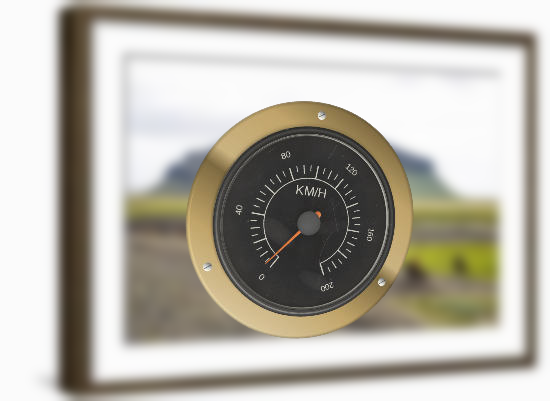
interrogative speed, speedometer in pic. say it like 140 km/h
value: 5 km/h
